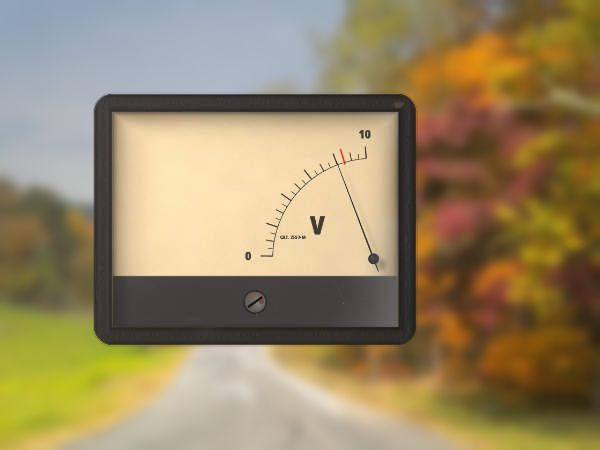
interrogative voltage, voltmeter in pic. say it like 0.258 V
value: 8 V
